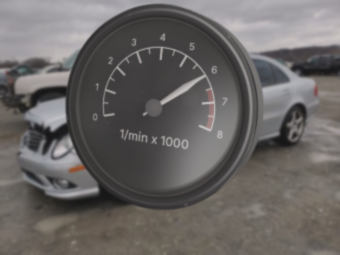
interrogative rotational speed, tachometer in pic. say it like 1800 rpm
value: 6000 rpm
